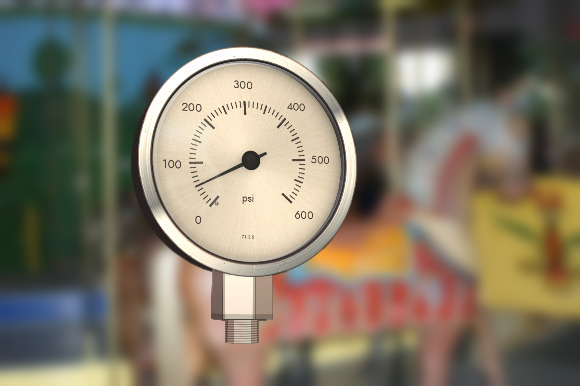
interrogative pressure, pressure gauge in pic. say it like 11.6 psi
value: 50 psi
